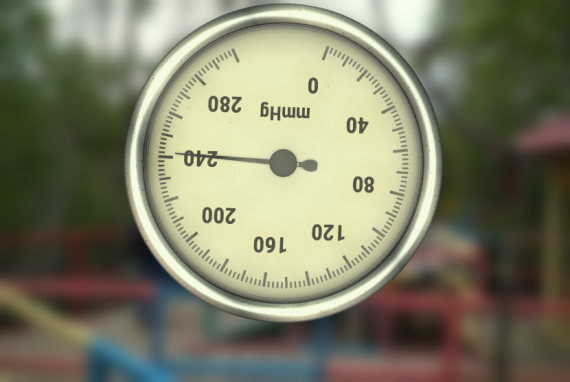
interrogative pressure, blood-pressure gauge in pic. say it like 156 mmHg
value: 242 mmHg
